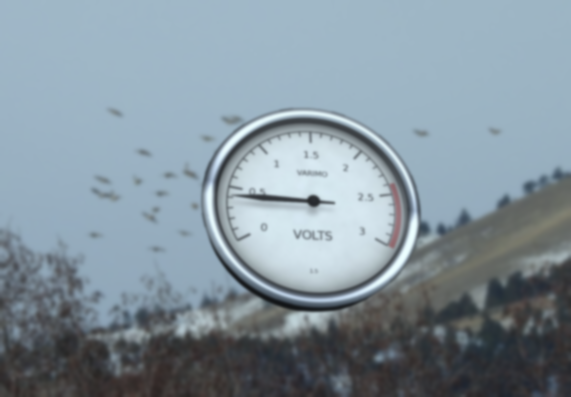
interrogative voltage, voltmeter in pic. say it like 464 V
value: 0.4 V
